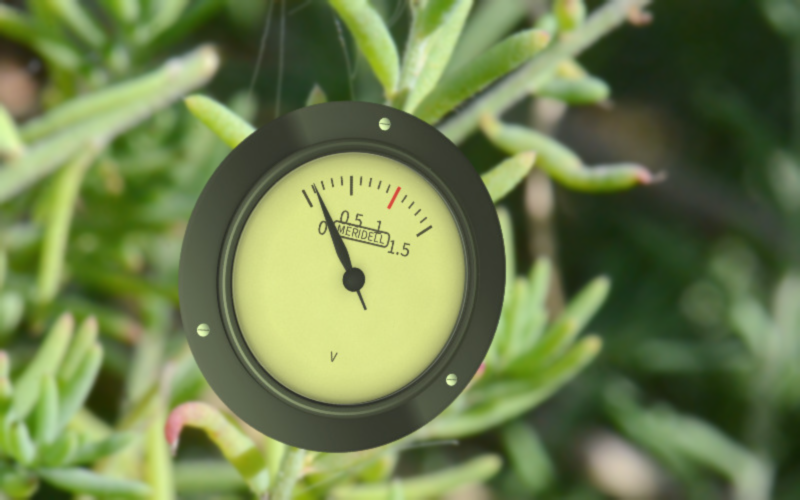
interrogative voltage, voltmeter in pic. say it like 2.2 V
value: 0.1 V
